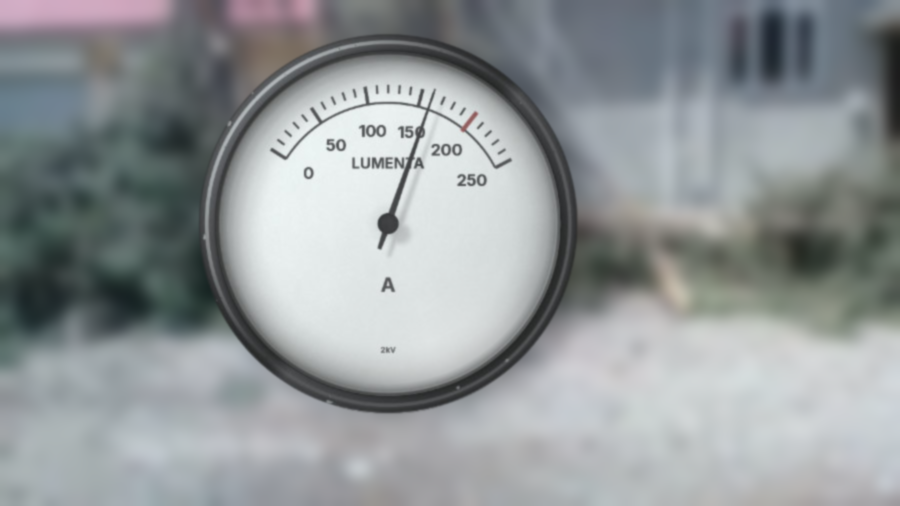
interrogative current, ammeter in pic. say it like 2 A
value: 160 A
